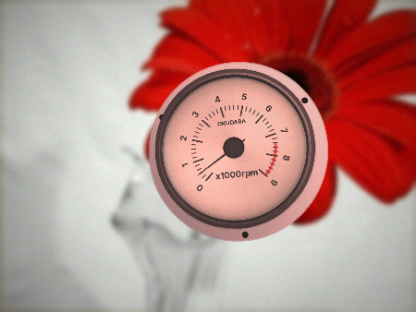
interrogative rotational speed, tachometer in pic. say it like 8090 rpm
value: 400 rpm
